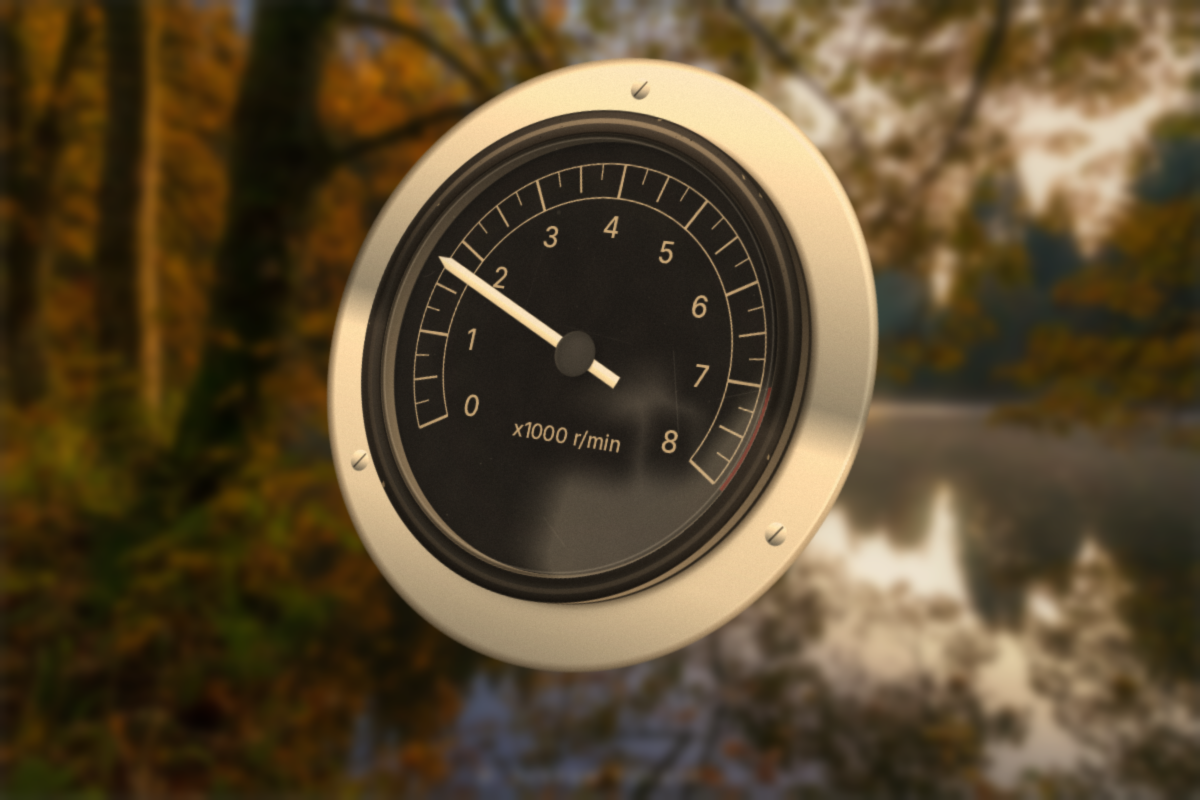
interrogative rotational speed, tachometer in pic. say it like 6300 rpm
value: 1750 rpm
